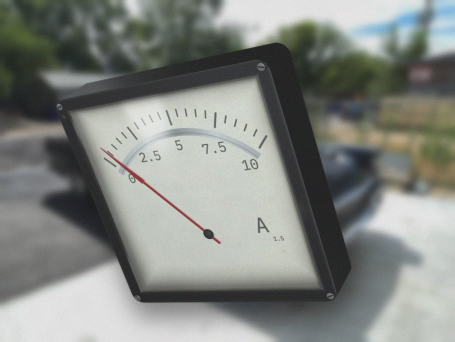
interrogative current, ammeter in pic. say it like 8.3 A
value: 0.5 A
